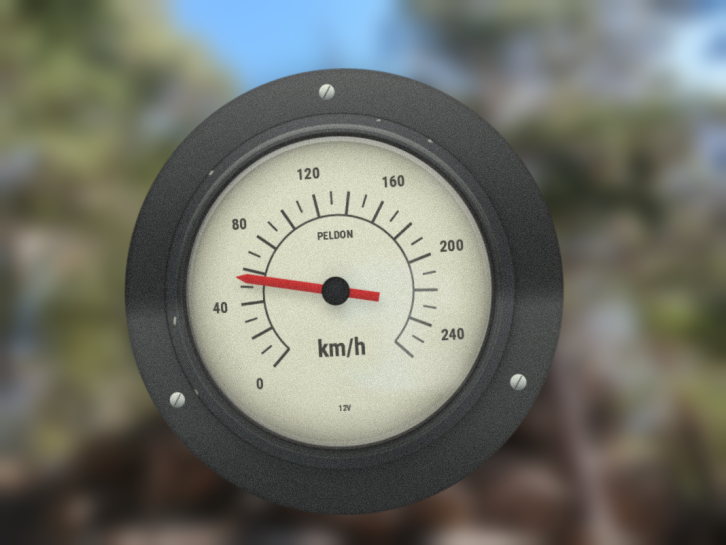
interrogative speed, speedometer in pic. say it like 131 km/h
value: 55 km/h
